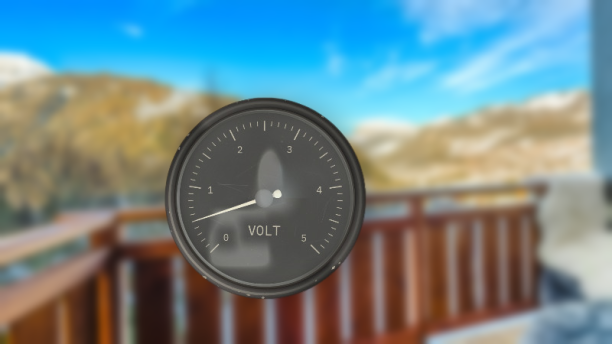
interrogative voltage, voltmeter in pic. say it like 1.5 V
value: 0.5 V
